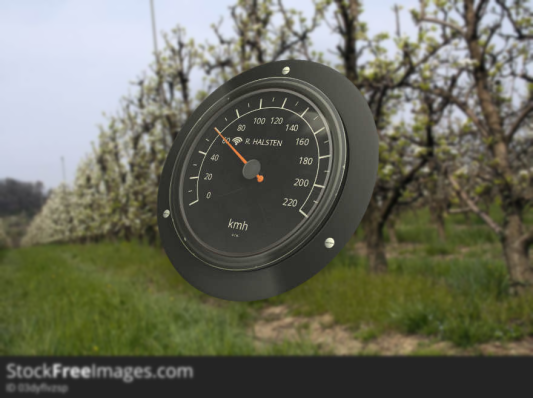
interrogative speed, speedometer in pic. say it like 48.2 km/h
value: 60 km/h
